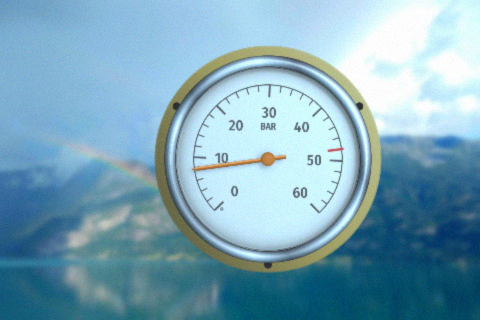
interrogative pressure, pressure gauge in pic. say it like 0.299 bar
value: 8 bar
